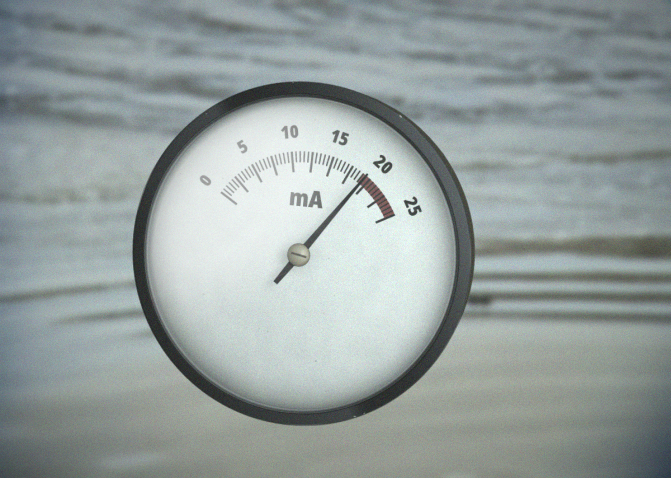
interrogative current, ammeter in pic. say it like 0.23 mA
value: 19.5 mA
